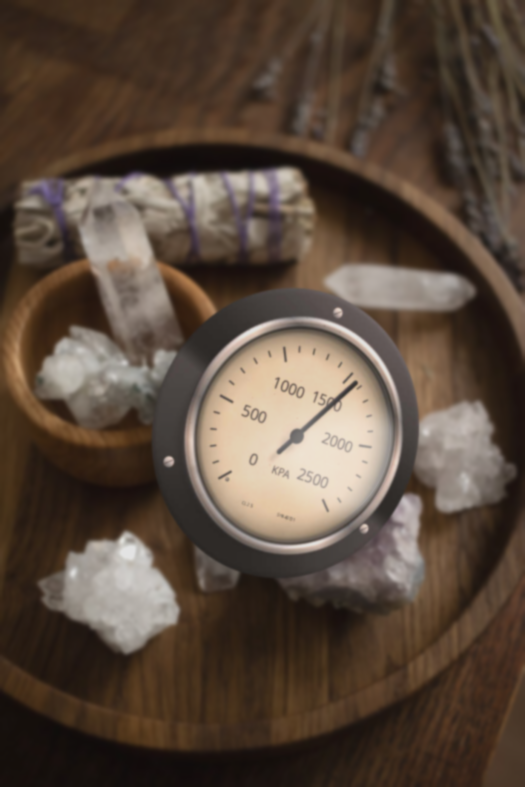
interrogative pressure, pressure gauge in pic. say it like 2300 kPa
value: 1550 kPa
